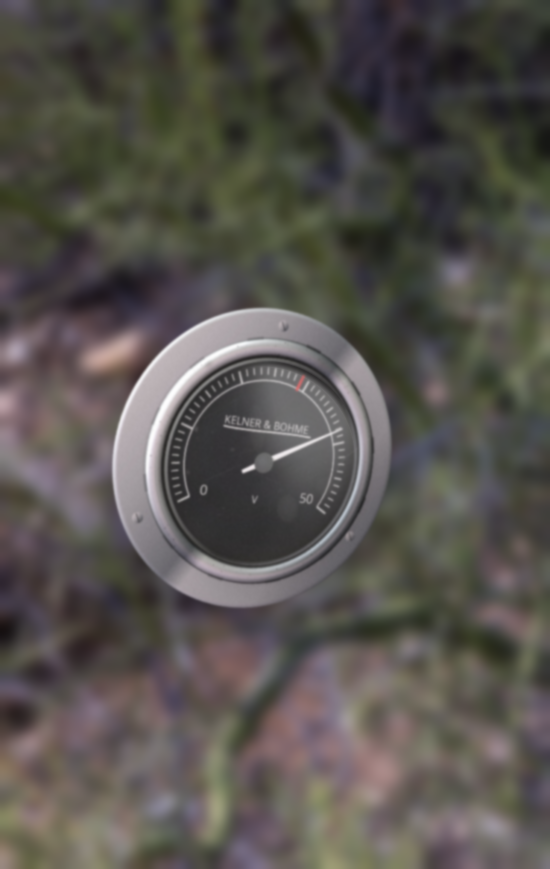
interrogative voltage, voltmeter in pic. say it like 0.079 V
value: 38 V
